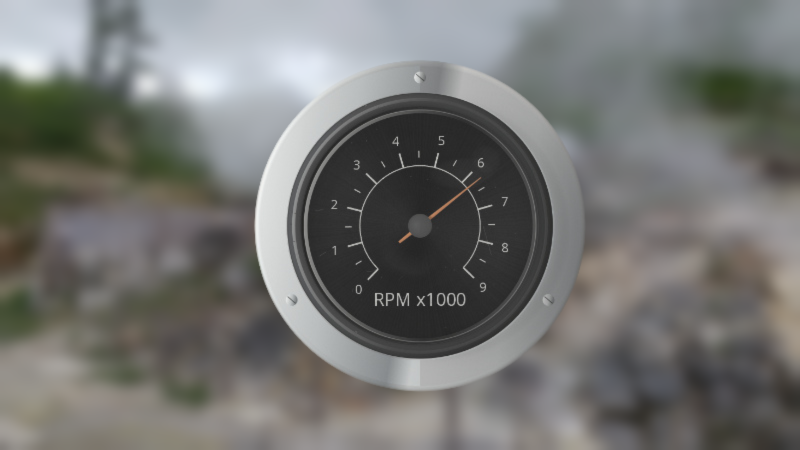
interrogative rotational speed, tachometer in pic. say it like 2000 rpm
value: 6250 rpm
